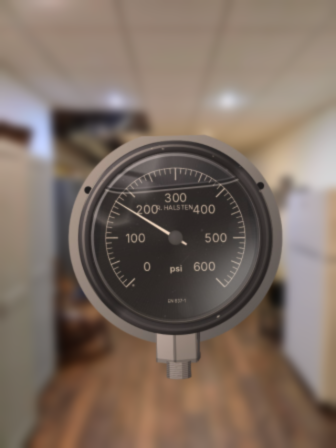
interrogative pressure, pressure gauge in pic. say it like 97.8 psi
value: 170 psi
